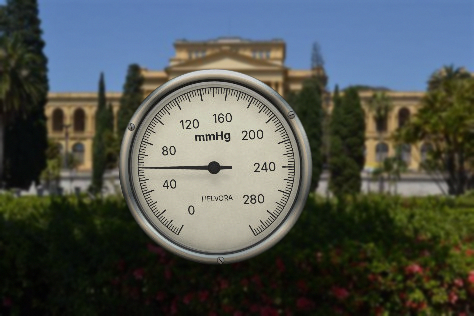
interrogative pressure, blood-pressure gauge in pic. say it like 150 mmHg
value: 60 mmHg
